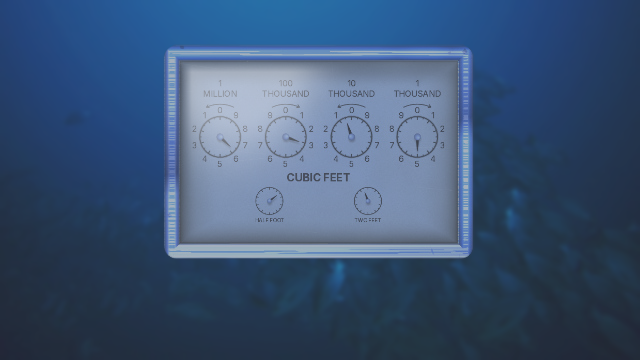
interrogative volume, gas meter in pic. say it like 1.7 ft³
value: 630500 ft³
